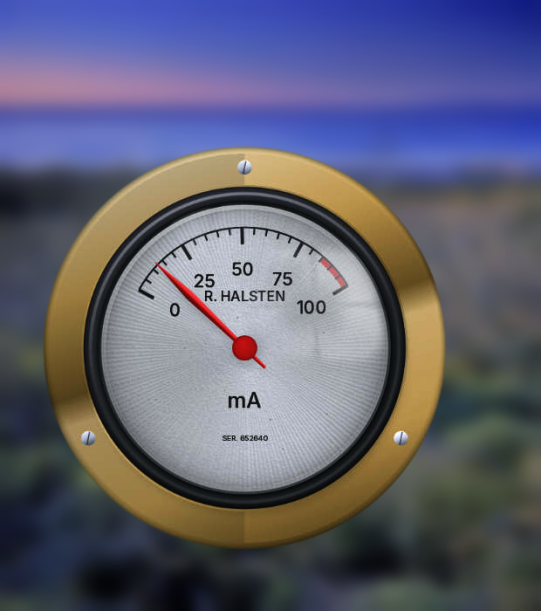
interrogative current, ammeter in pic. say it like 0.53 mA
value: 12.5 mA
